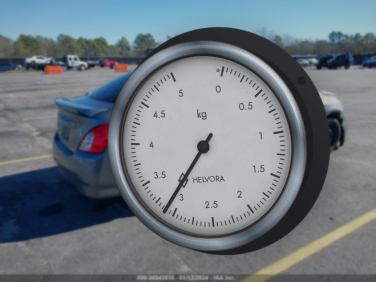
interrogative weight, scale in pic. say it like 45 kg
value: 3.1 kg
